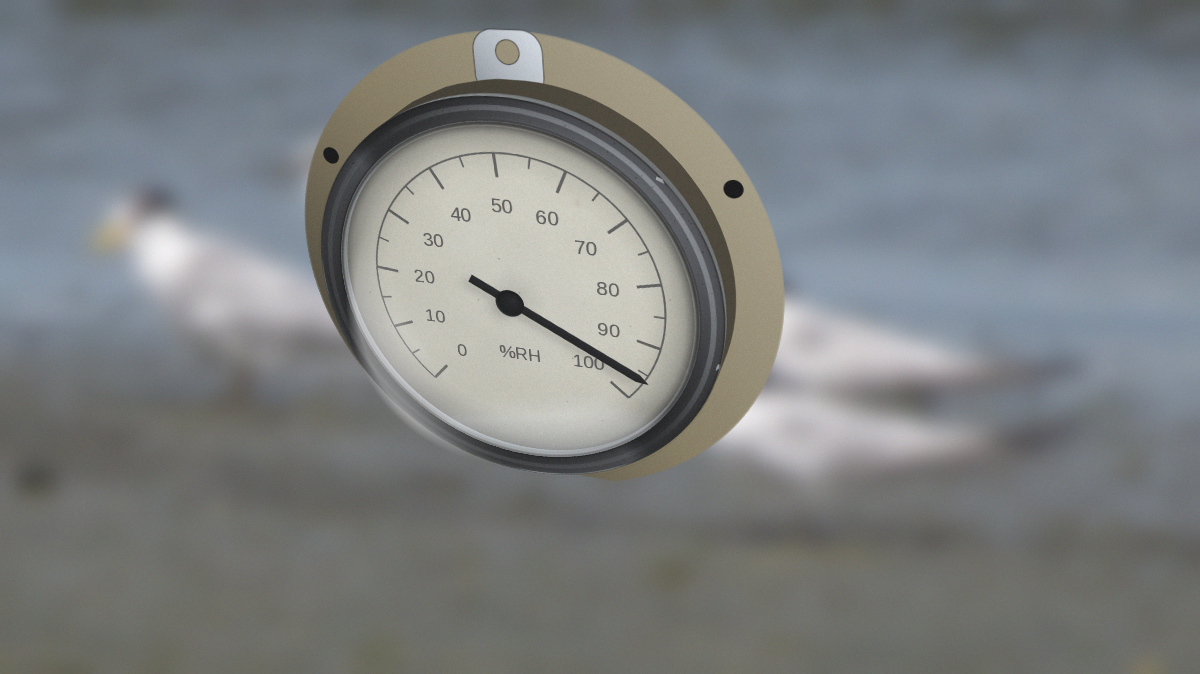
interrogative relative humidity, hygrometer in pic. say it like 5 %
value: 95 %
